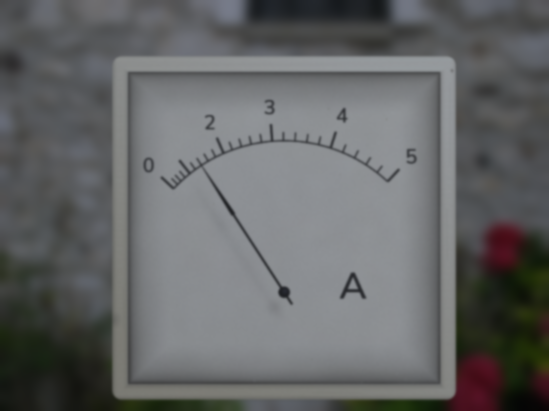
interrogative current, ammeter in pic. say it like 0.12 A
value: 1.4 A
